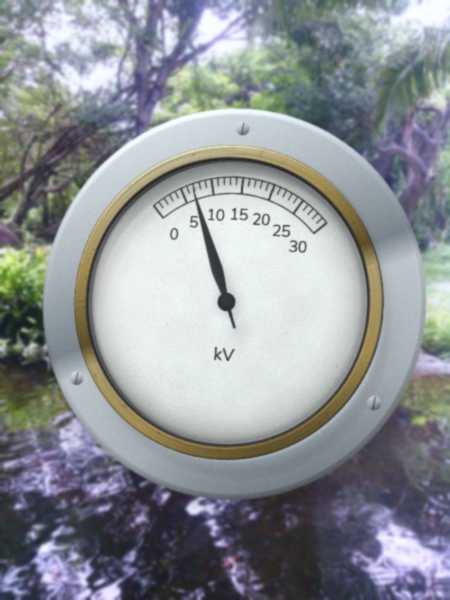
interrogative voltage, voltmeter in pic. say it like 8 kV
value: 7 kV
